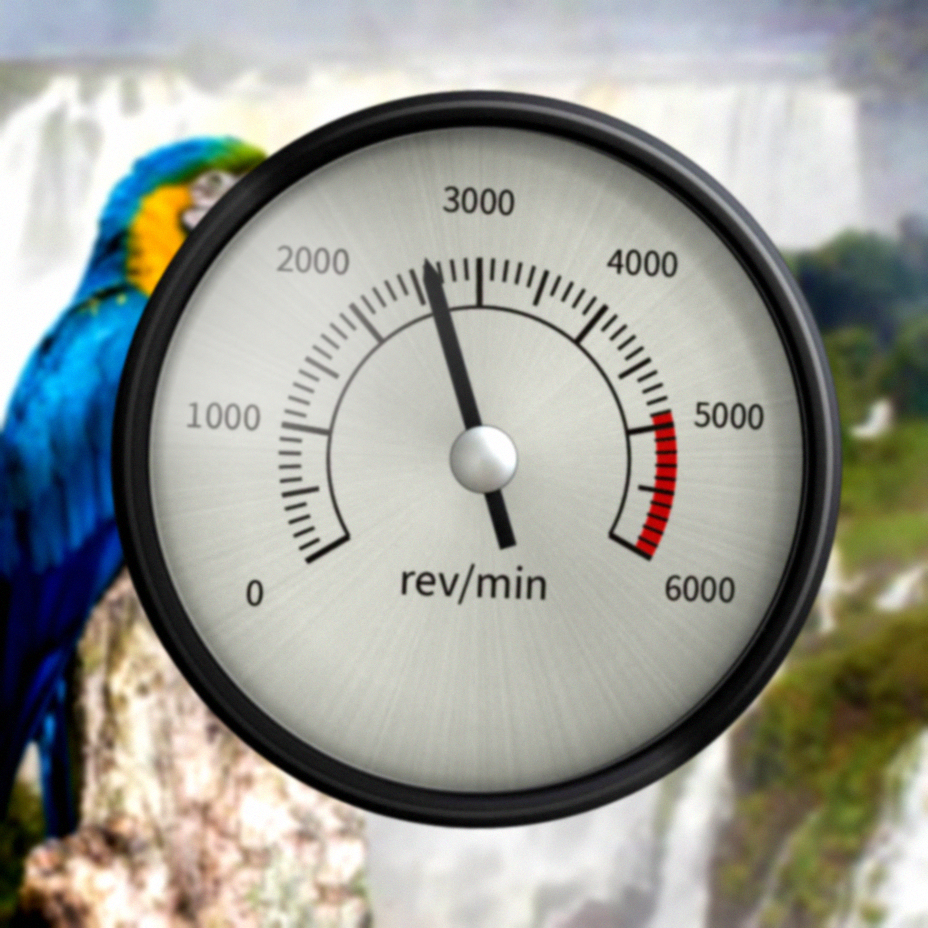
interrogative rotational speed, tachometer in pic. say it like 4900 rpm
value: 2600 rpm
